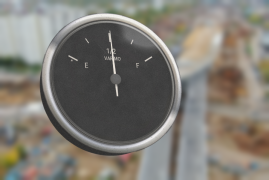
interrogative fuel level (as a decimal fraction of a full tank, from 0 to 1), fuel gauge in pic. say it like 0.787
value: 0.5
